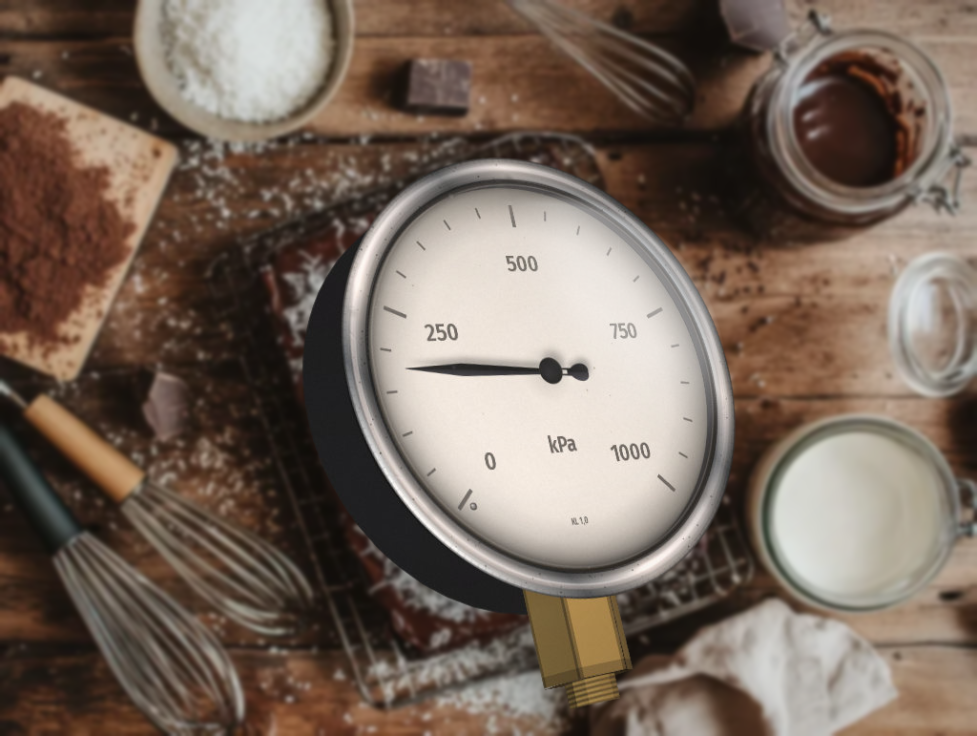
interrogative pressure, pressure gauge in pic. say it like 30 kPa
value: 175 kPa
